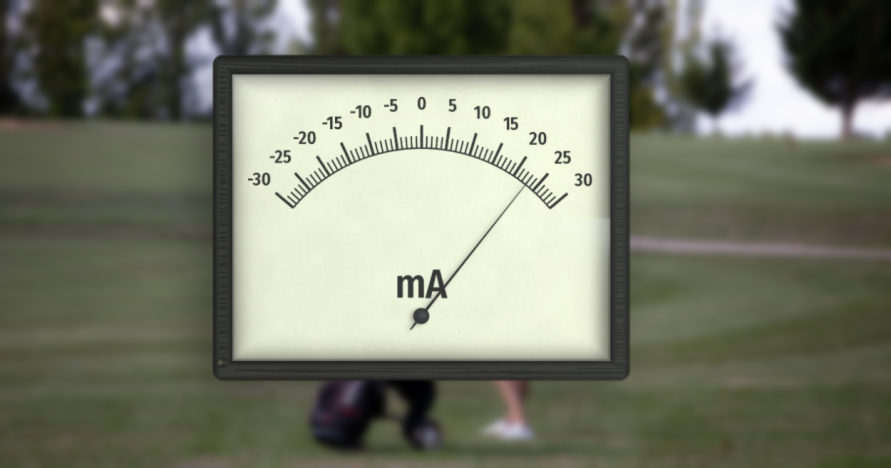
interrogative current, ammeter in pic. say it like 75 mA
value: 23 mA
